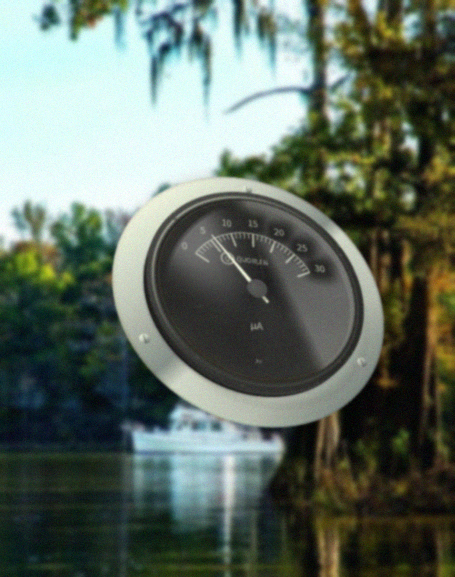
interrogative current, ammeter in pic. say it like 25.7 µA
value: 5 µA
